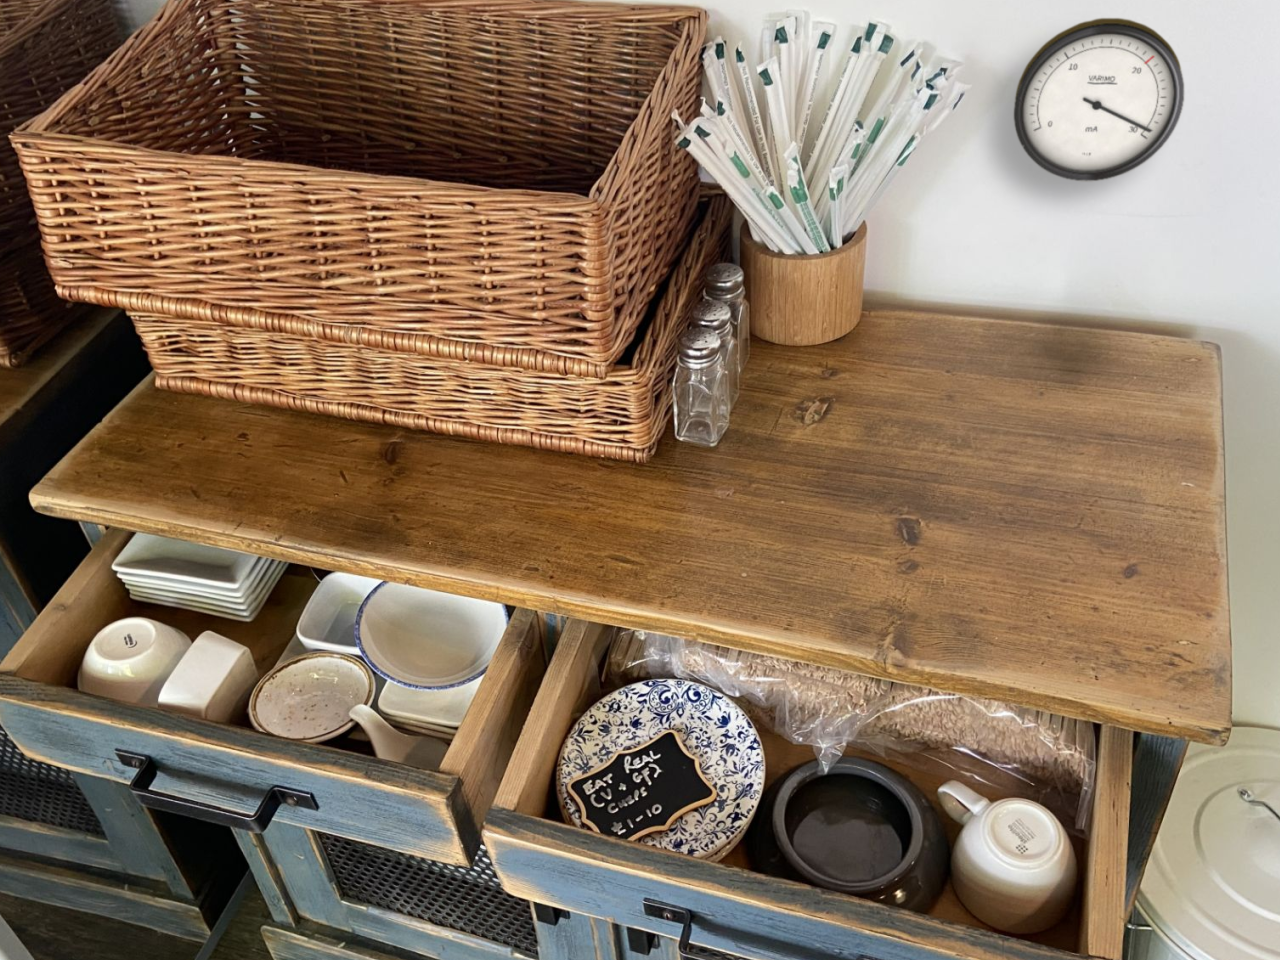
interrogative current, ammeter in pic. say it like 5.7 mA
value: 29 mA
